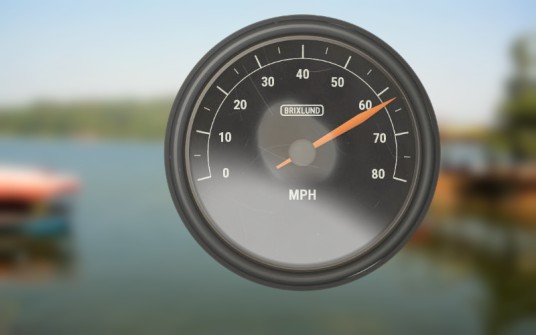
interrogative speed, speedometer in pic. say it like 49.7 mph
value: 62.5 mph
